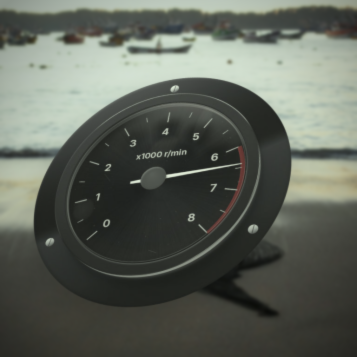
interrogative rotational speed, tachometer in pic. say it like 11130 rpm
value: 6500 rpm
